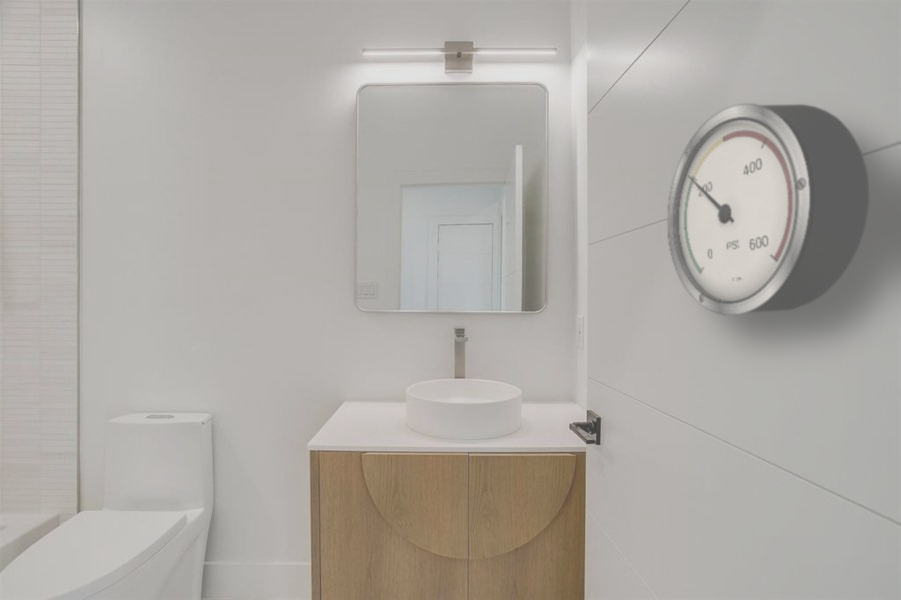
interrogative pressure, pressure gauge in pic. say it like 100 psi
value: 200 psi
